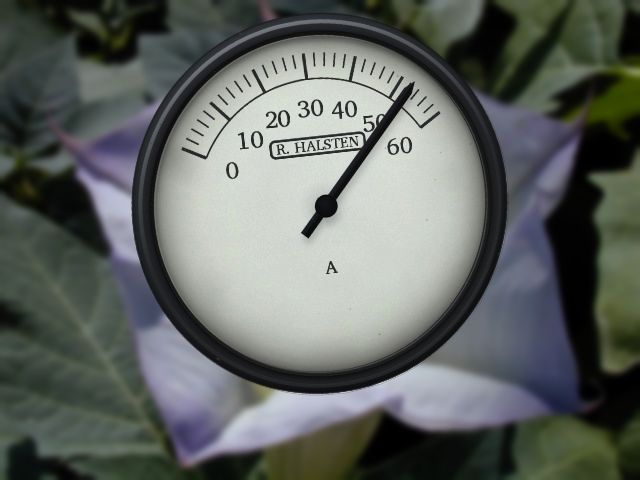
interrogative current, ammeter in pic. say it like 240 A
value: 52 A
